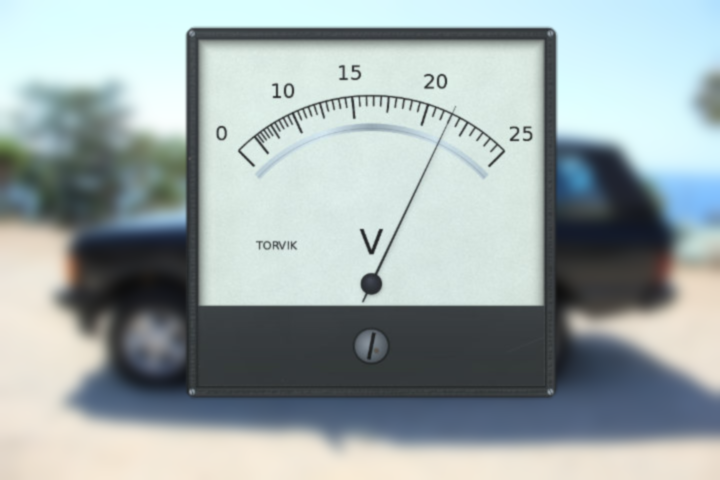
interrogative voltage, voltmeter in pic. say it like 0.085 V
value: 21.5 V
